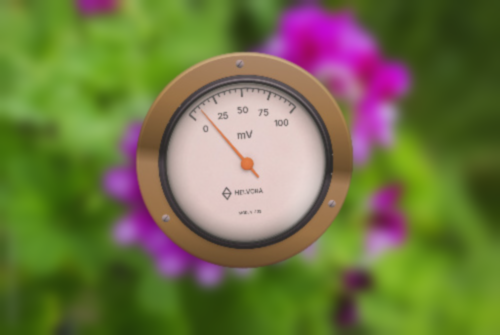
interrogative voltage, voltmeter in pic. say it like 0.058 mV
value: 10 mV
